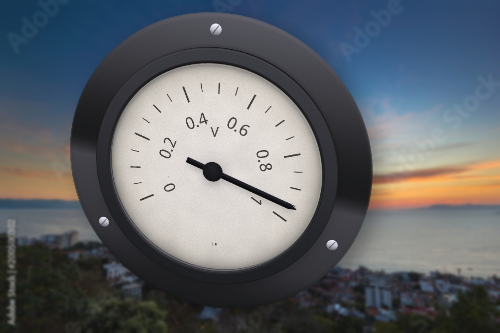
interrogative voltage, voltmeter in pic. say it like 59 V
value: 0.95 V
